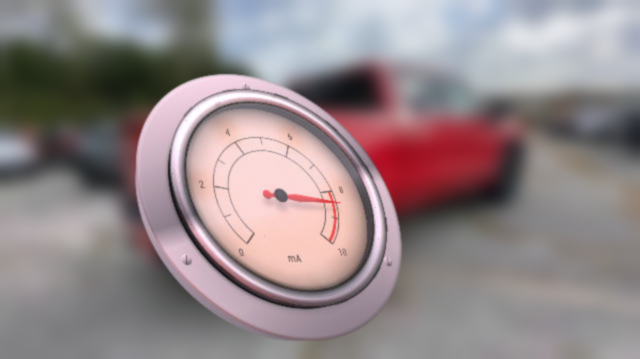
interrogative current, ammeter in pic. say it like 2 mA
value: 8.5 mA
